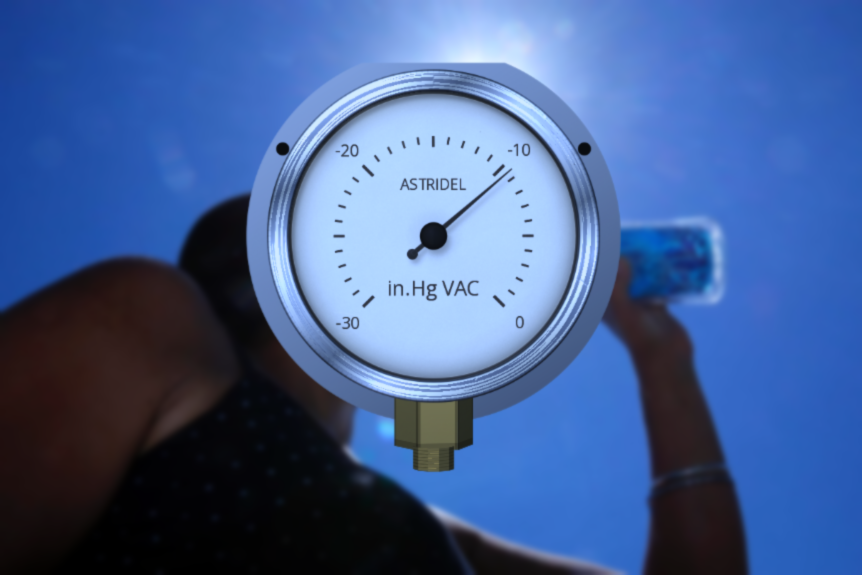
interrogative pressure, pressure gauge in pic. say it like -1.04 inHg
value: -9.5 inHg
